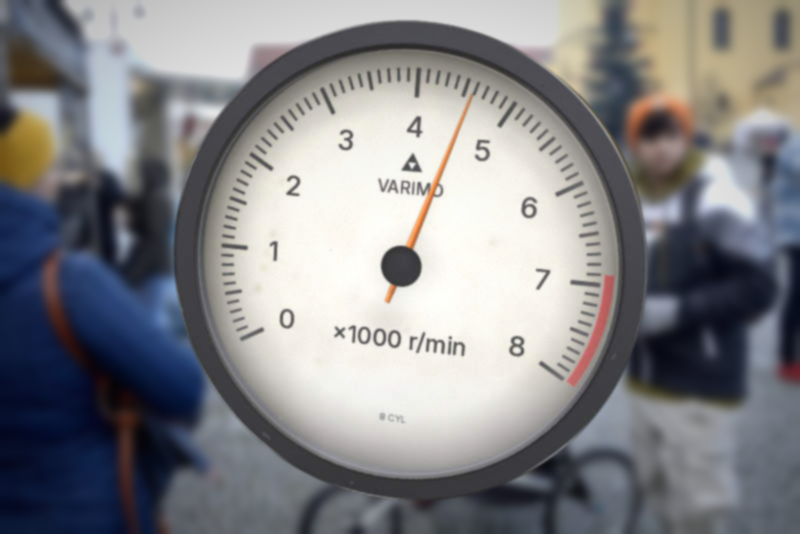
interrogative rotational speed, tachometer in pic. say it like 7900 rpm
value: 4600 rpm
